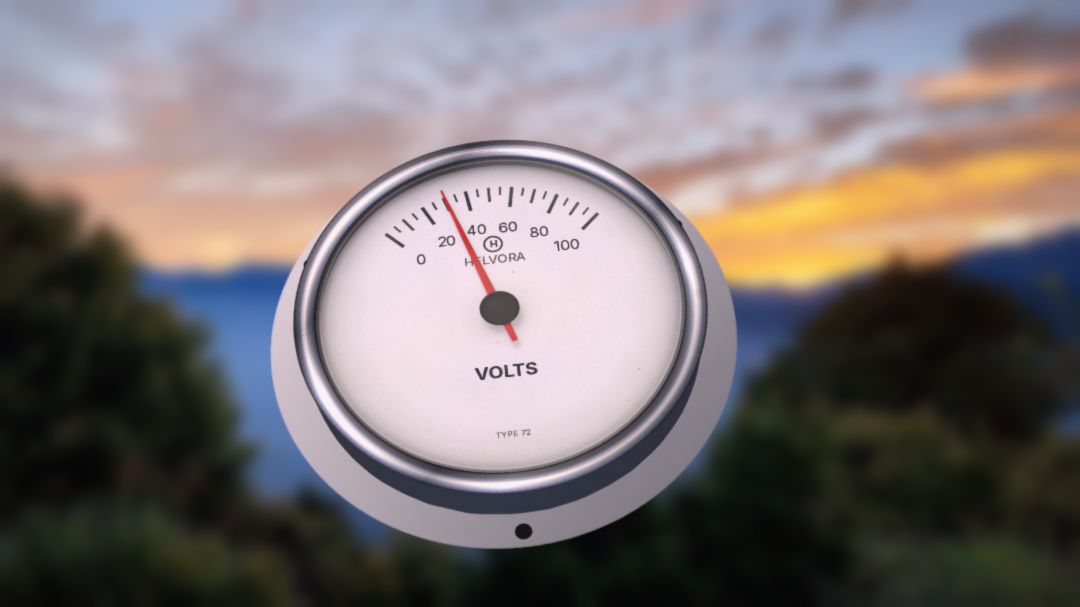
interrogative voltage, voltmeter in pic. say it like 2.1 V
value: 30 V
